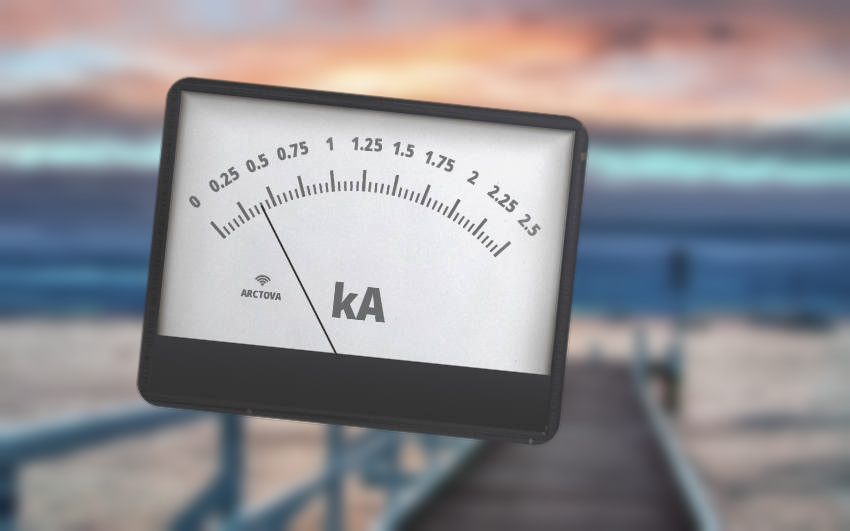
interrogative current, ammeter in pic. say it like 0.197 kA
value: 0.4 kA
